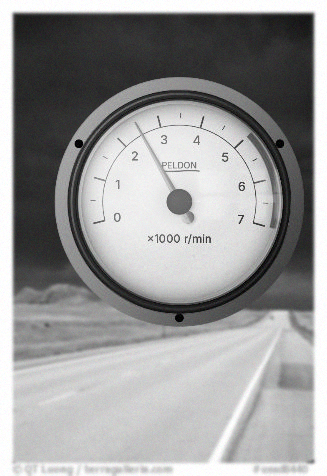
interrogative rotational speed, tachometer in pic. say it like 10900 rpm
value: 2500 rpm
